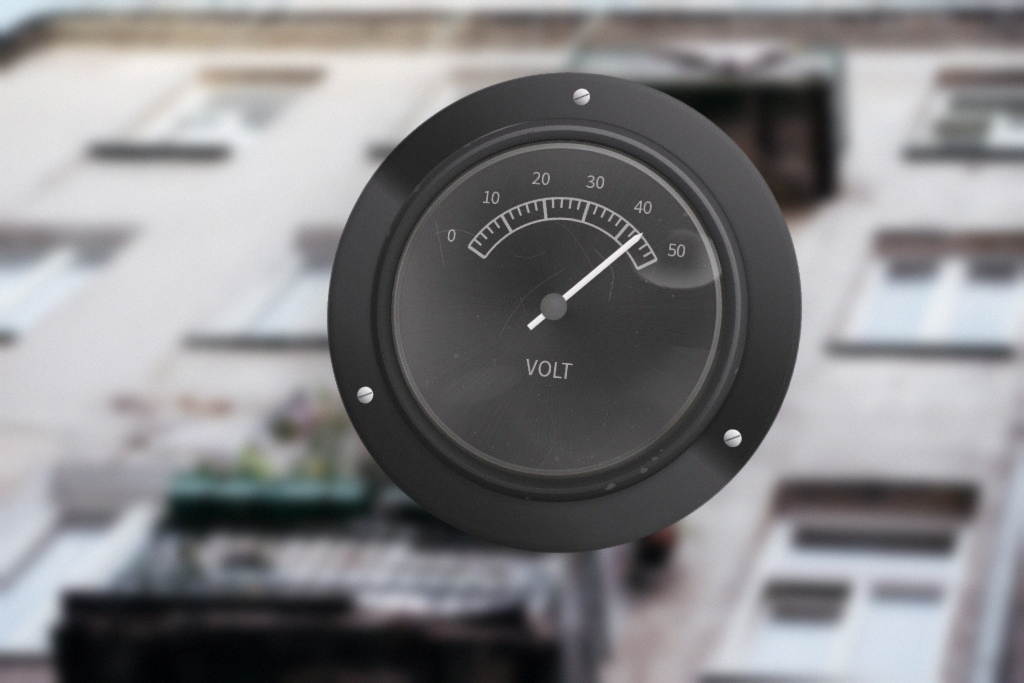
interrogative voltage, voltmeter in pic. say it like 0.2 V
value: 44 V
